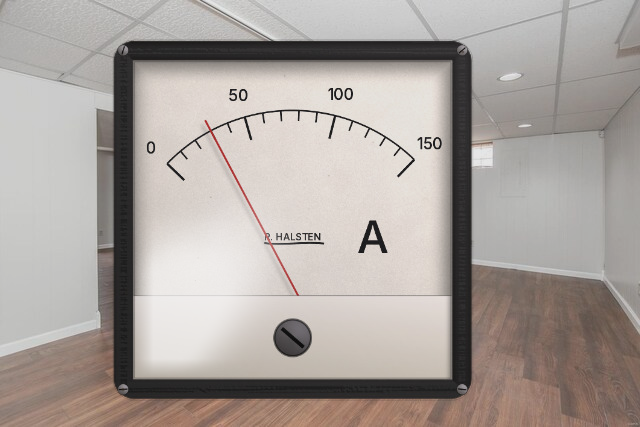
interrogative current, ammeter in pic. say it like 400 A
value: 30 A
